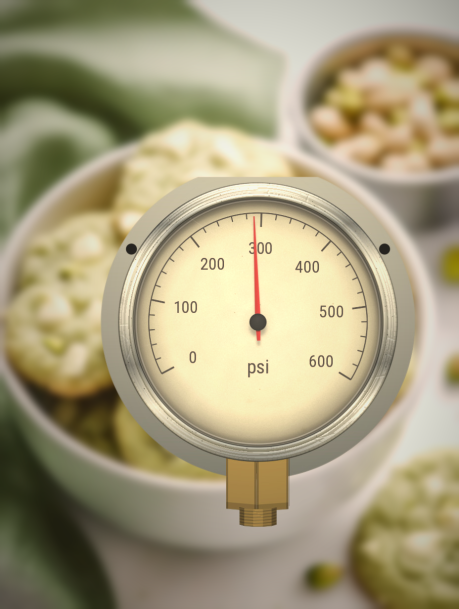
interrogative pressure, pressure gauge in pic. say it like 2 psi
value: 290 psi
